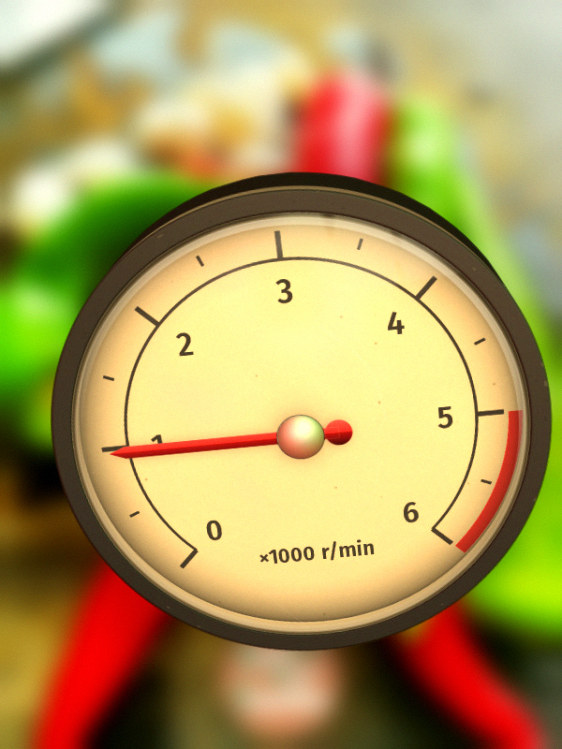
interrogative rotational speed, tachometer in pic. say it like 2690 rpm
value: 1000 rpm
